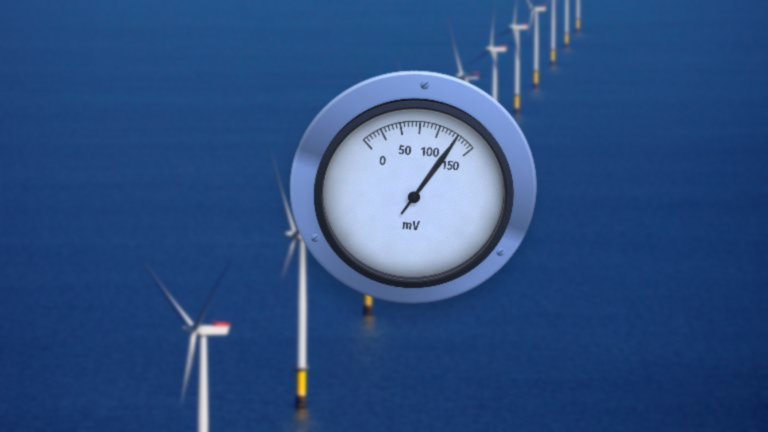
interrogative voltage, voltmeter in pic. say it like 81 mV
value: 125 mV
